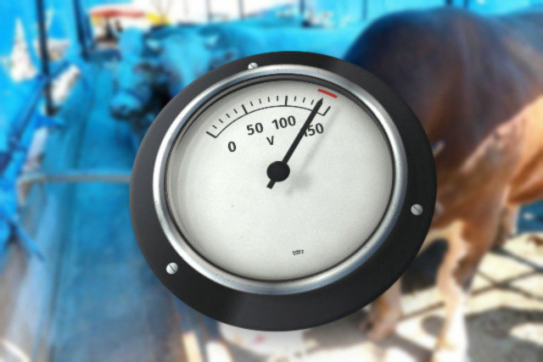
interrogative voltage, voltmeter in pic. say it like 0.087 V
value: 140 V
